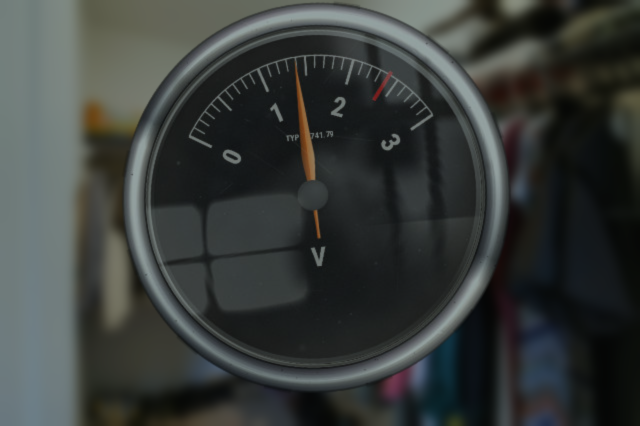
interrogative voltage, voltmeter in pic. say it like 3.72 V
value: 1.4 V
